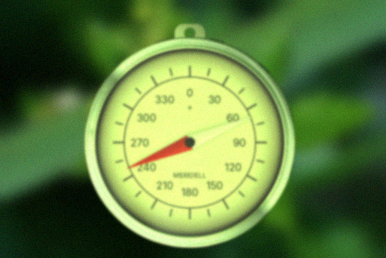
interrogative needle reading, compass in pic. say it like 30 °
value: 247.5 °
